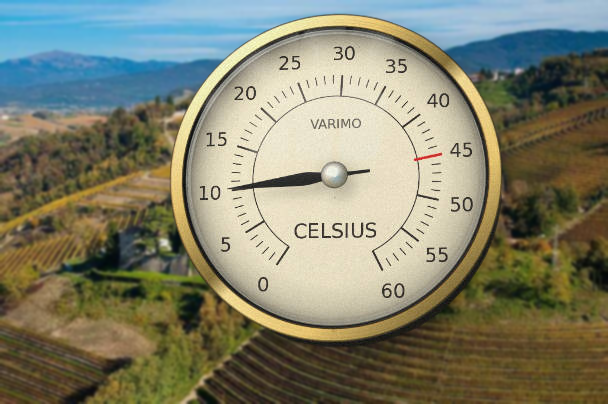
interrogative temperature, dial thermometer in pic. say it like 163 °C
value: 10 °C
